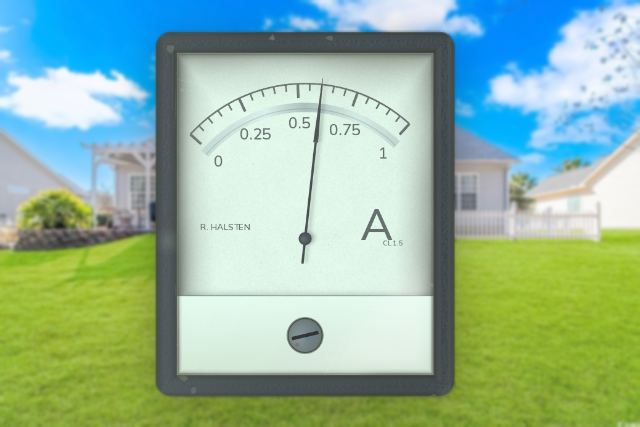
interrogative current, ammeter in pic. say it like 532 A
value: 0.6 A
